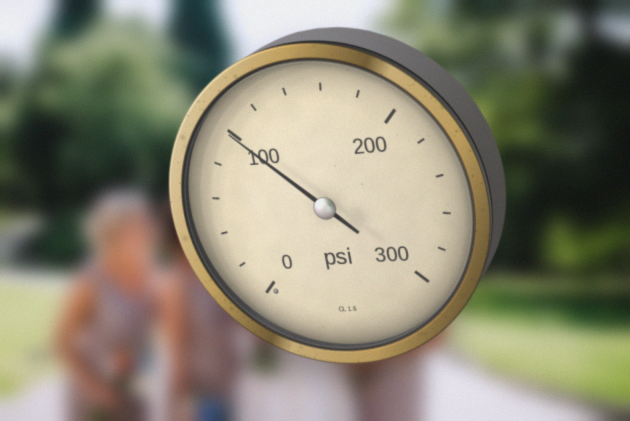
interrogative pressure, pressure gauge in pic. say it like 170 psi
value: 100 psi
